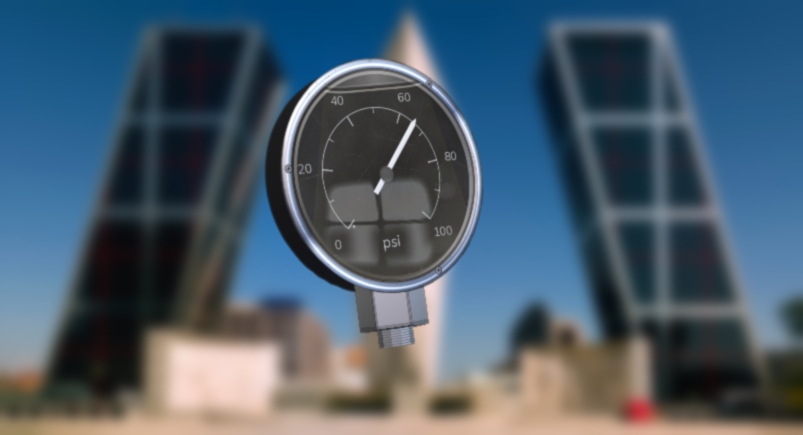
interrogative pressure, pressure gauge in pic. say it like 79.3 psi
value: 65 psi
